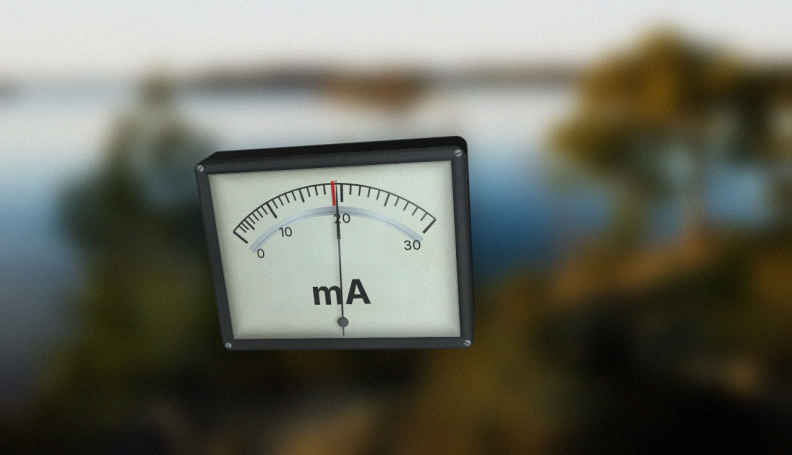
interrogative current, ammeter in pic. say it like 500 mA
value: 19.5 mA
